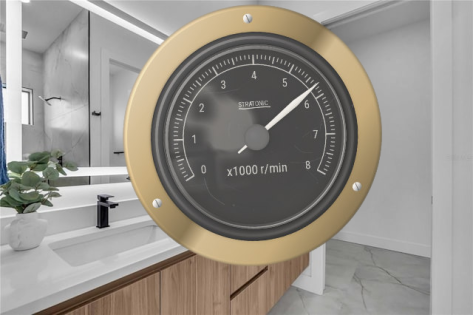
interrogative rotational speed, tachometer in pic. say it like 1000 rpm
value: 5700 rpm
